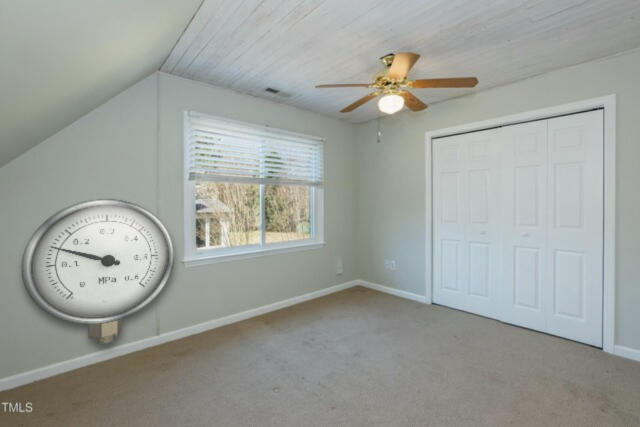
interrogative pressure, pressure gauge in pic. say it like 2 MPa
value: 0.15 MPa
